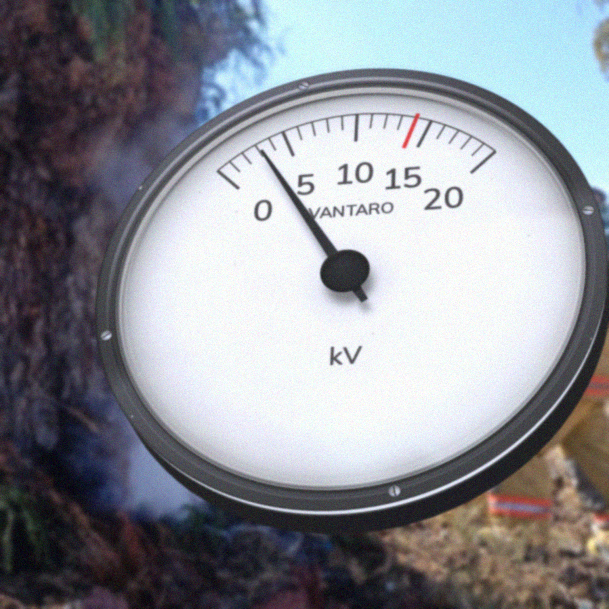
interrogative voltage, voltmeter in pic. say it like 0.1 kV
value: 3 kV
